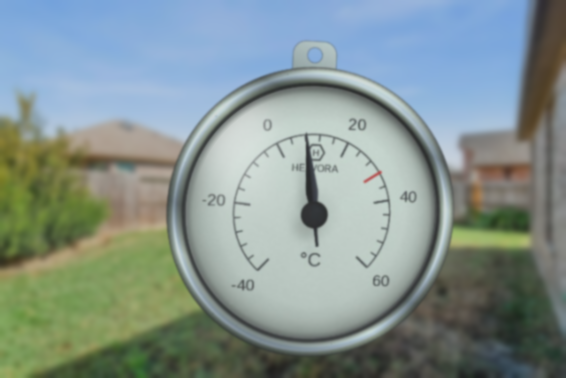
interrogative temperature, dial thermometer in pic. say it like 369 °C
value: 8 °C
